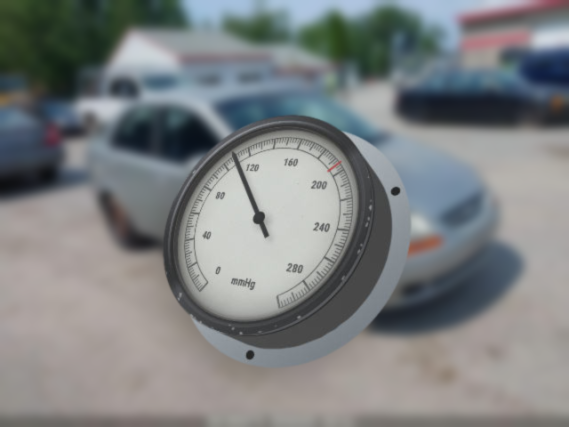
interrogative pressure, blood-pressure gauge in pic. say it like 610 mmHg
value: 110 mmHg
